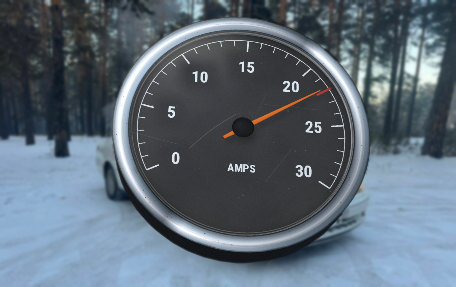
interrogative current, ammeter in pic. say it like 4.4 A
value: 22 A
